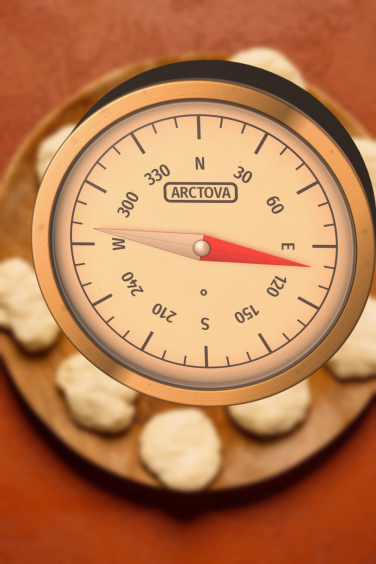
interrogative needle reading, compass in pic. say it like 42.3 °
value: 100 °
